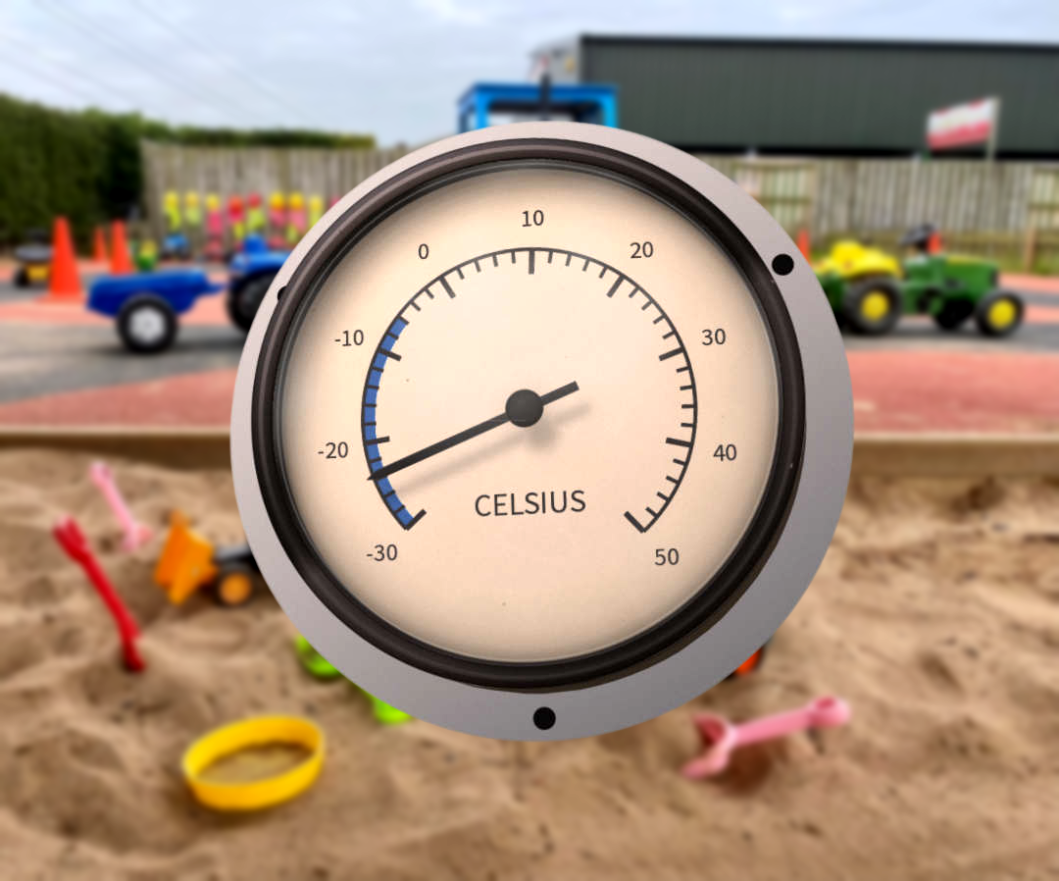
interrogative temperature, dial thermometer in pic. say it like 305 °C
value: -24 °C
